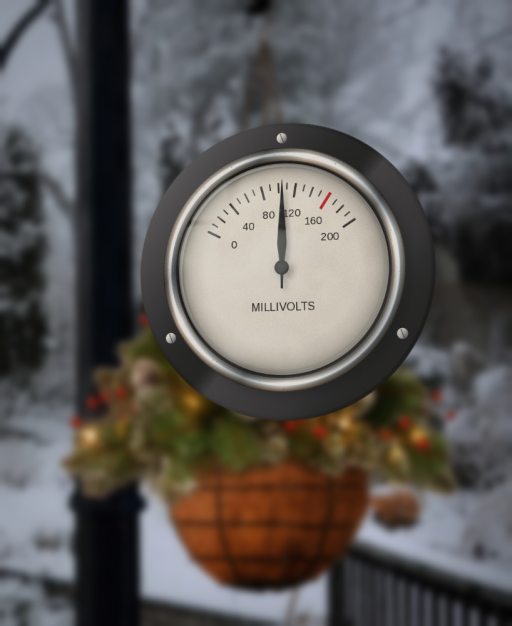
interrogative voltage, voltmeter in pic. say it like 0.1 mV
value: 105 mV
